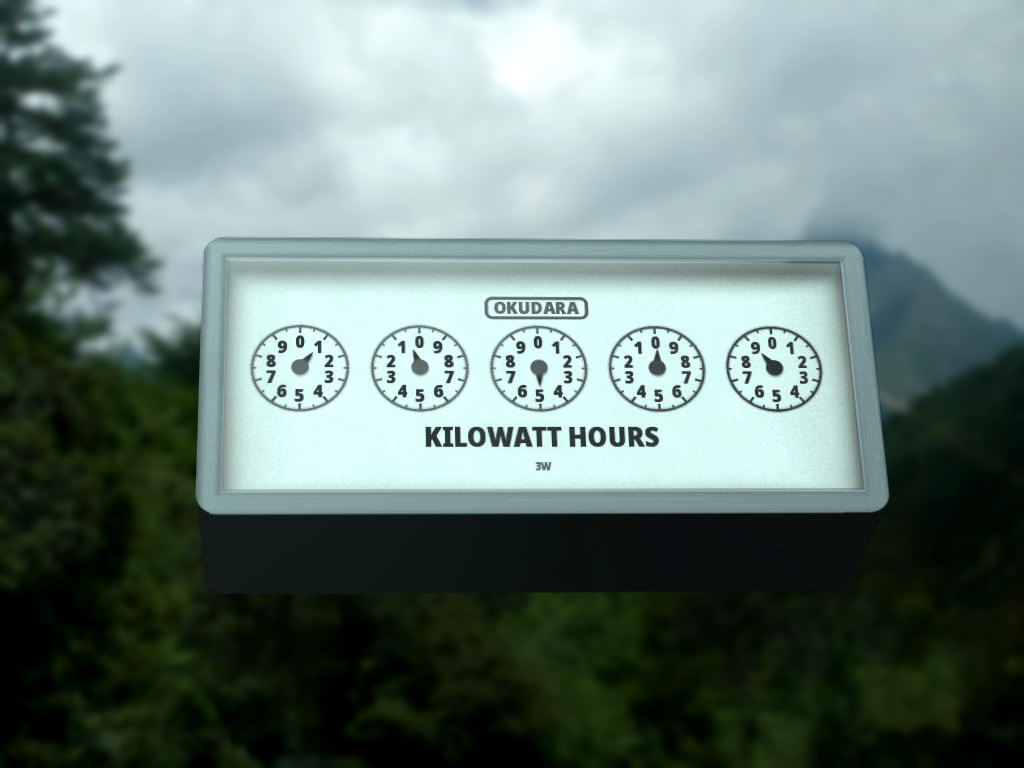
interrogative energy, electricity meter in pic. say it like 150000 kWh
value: 10499 kWh
